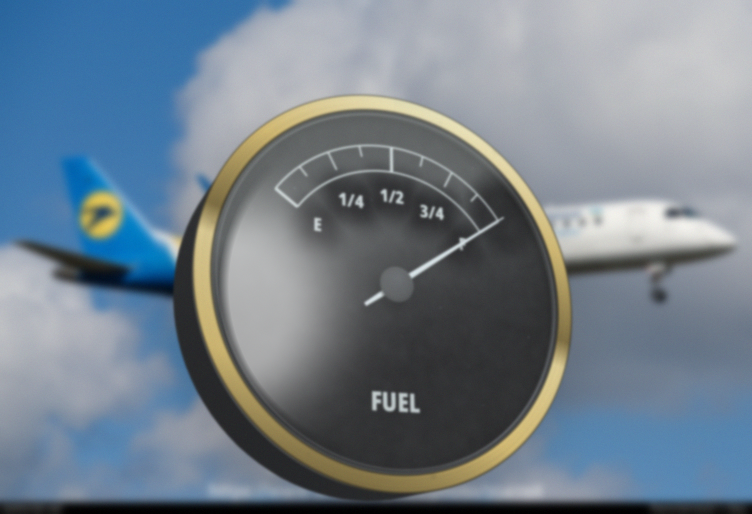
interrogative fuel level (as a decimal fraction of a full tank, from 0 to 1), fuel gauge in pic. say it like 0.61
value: 1
